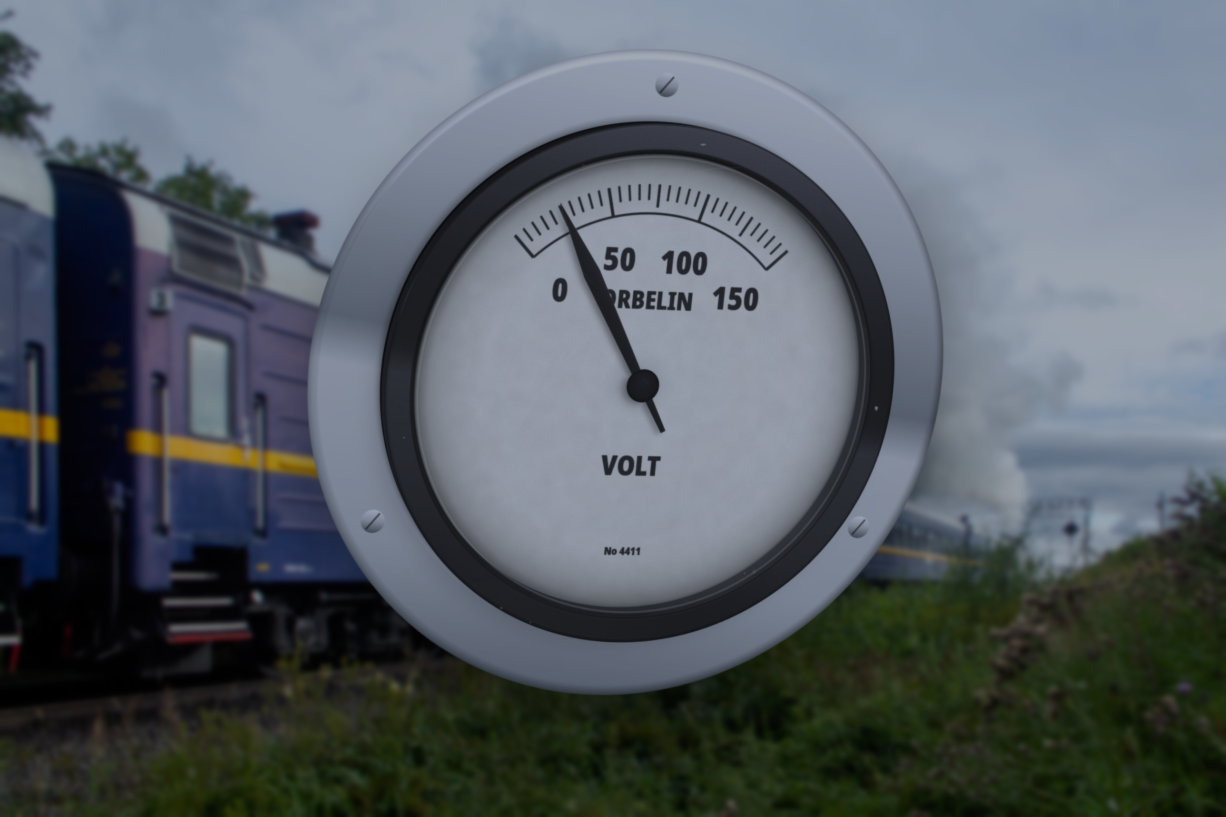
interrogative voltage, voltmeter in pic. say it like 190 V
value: 25 V
